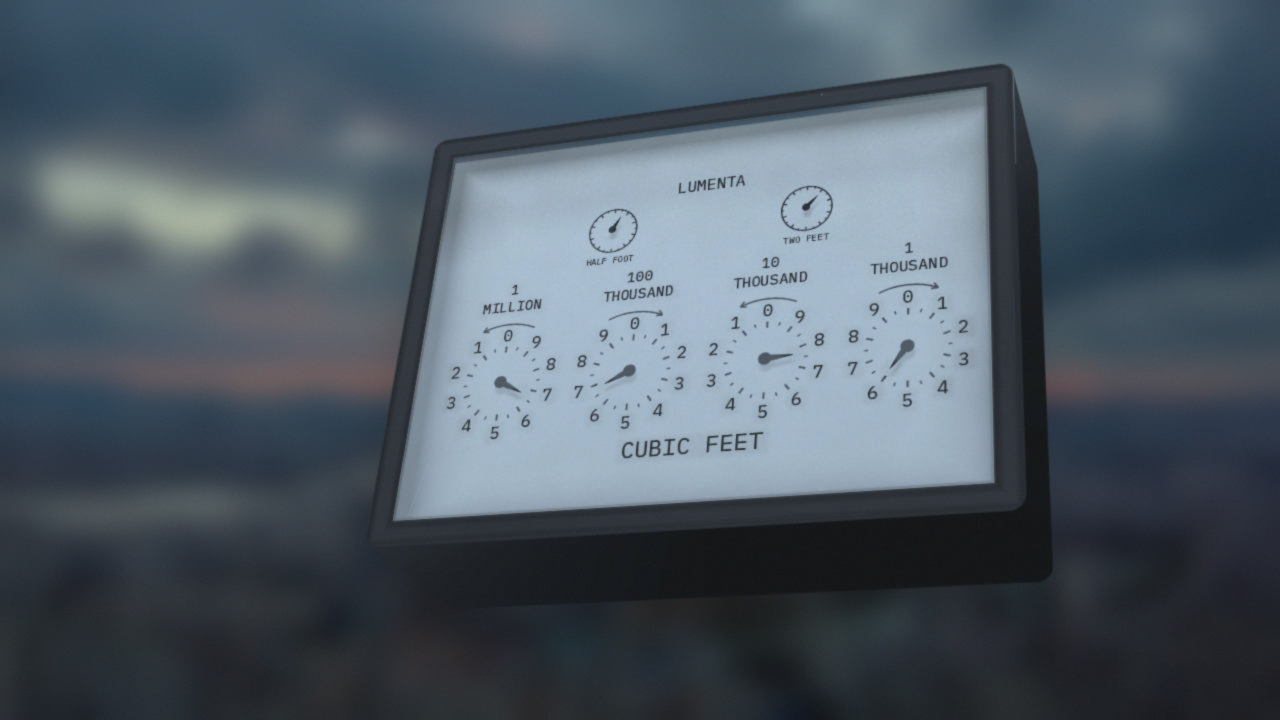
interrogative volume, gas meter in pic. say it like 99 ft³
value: 667600 ft³
